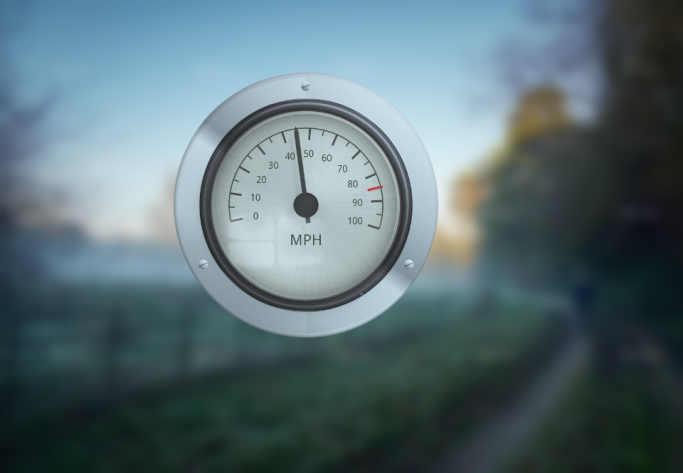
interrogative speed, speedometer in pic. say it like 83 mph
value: 45 mph
